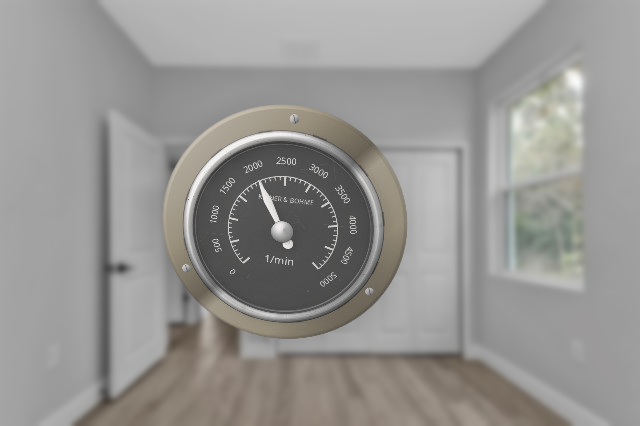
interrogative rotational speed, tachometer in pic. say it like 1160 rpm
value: 2000 rpm
